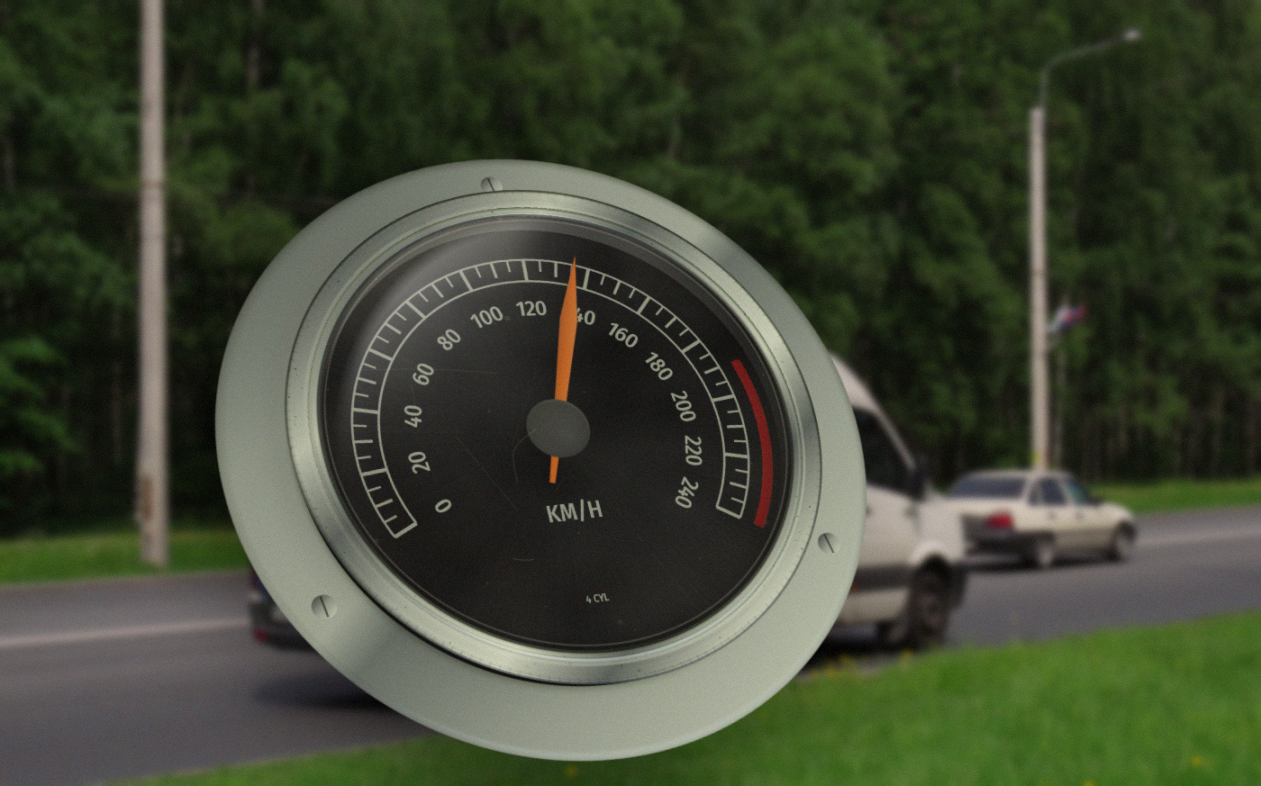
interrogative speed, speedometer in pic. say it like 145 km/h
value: 135 km/h
